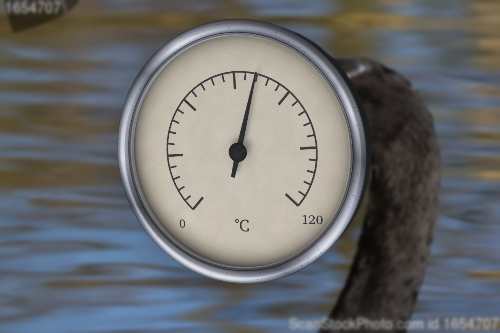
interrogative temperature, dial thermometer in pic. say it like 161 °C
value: 68 °C
